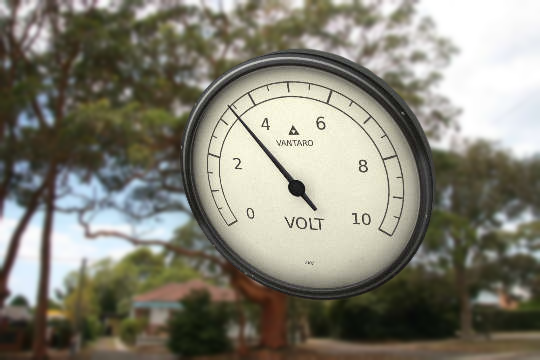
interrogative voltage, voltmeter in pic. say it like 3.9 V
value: 3.5 V
